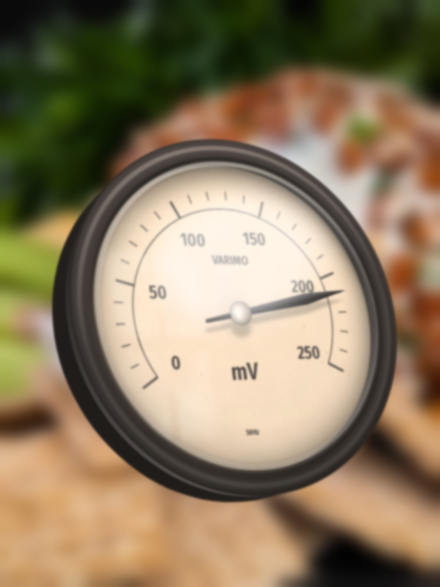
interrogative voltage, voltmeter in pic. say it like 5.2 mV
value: 210 mV
